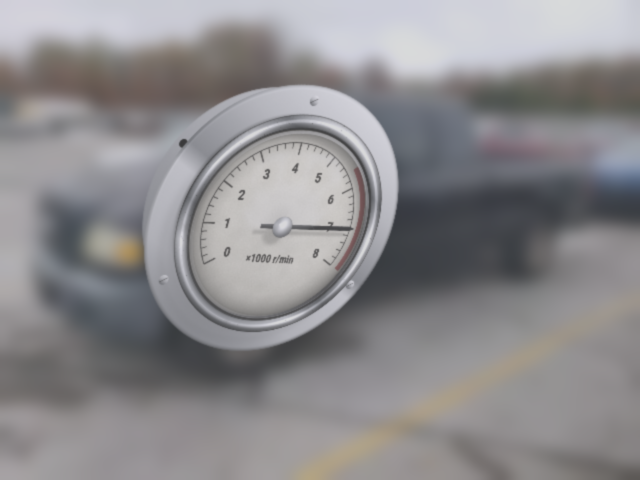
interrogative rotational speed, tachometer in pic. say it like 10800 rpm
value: 7000 rpm
